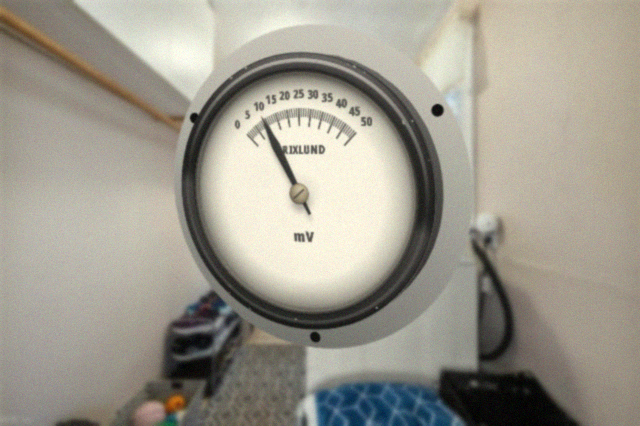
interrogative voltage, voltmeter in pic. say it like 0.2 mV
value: 10 mV
